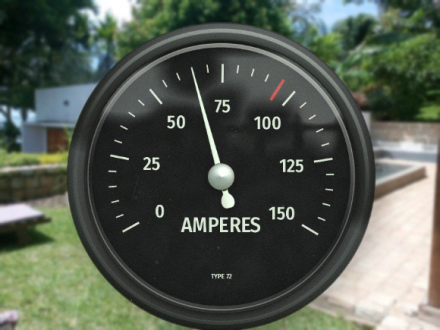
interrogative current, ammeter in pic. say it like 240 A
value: 65 A
